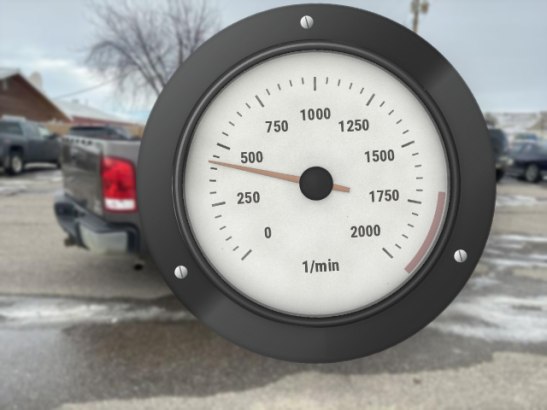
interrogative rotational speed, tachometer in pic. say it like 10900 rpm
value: 425 rpm
